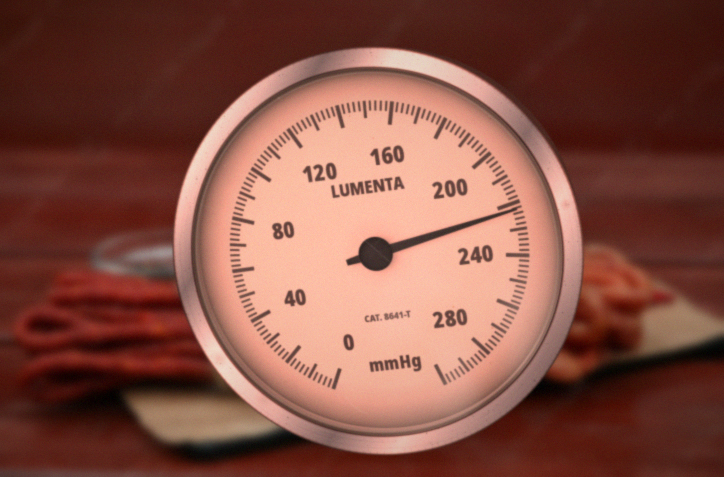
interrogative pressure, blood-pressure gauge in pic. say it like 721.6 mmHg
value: 222 mmHg
